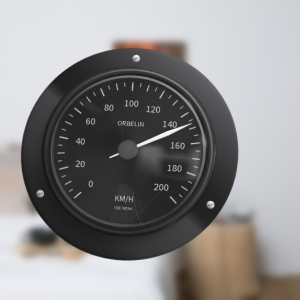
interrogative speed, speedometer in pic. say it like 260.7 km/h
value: 147.5 km/h
